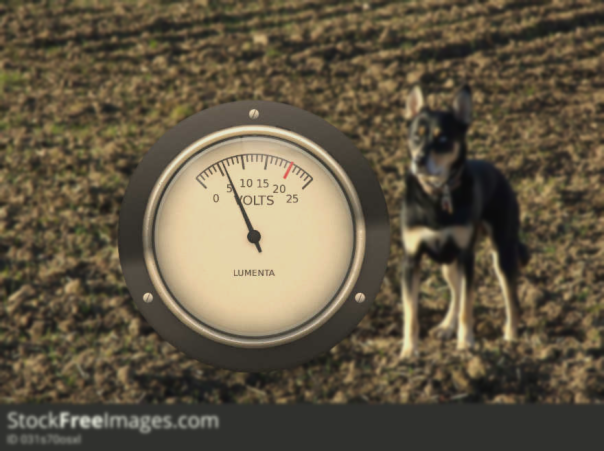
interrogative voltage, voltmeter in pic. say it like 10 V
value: 6 V
